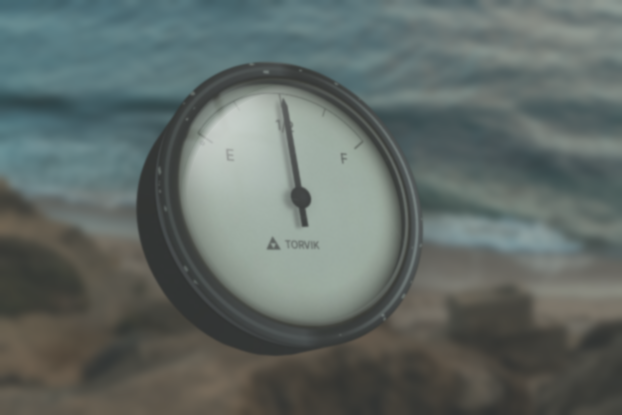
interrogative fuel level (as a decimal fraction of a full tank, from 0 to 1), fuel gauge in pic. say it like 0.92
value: 0.5
